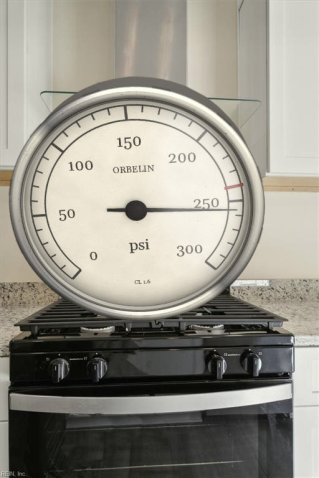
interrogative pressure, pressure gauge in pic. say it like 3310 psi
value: 255 psi
